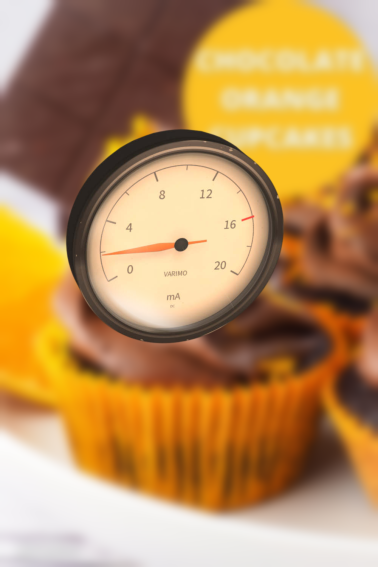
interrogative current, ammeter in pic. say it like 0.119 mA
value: 2 mA
